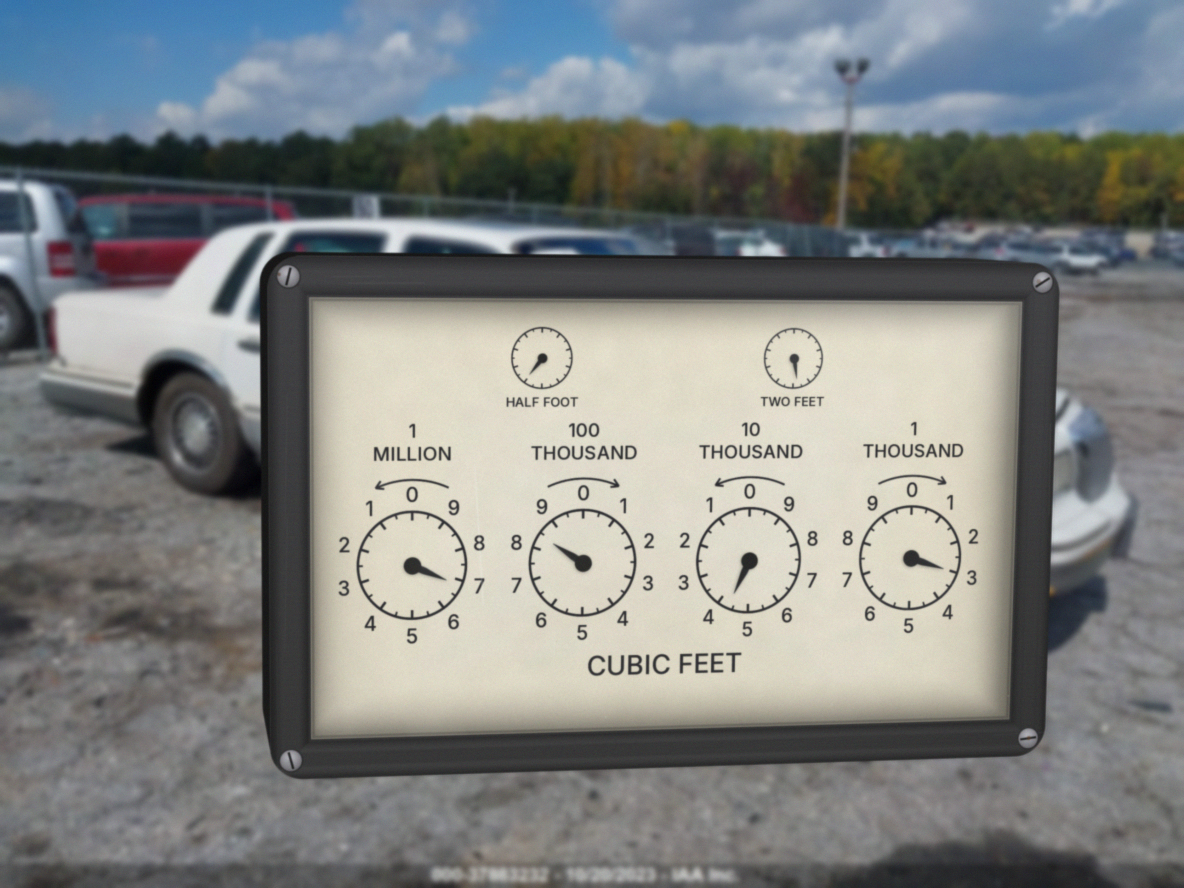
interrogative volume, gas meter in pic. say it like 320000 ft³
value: 684300 ft³
